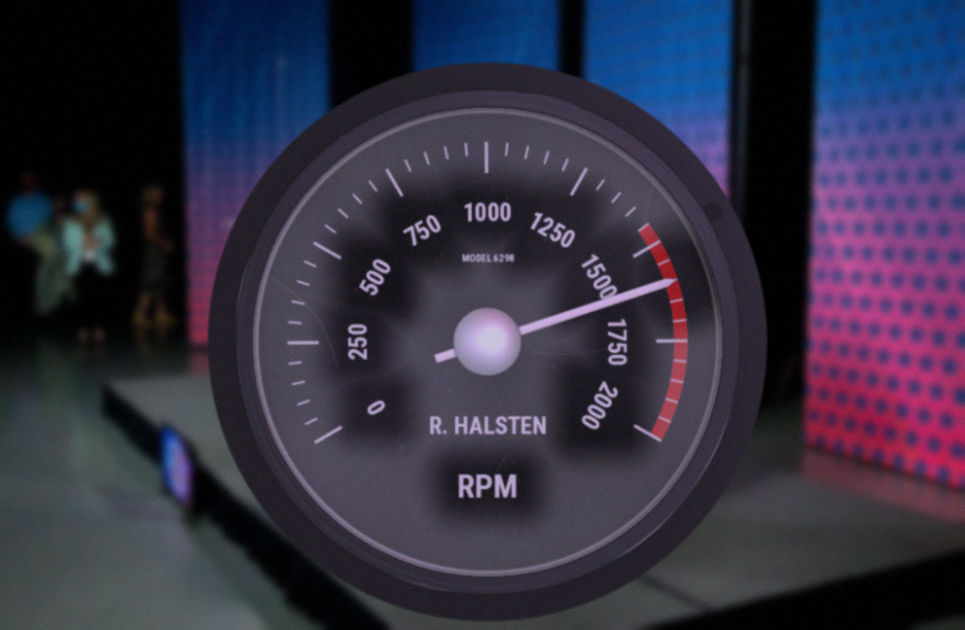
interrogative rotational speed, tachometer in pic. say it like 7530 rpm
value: 1600 rpm
